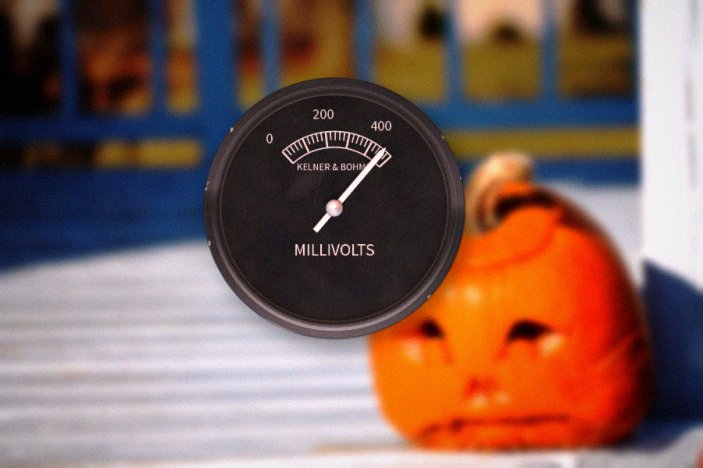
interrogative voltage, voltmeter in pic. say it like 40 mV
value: 460 mV
